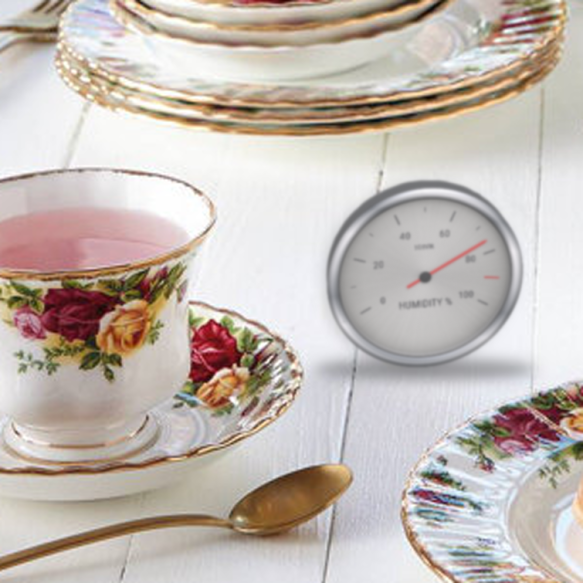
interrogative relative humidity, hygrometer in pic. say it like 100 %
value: 75 %
